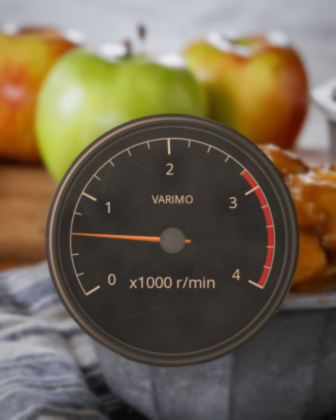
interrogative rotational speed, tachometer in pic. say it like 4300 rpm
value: 600 rpm
